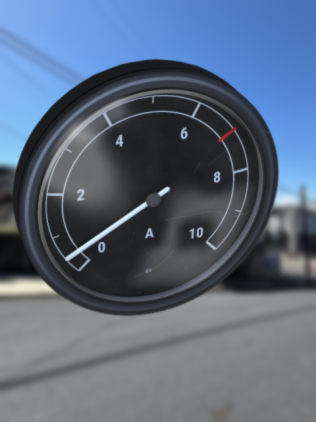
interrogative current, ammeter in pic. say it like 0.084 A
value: 0.5 A
